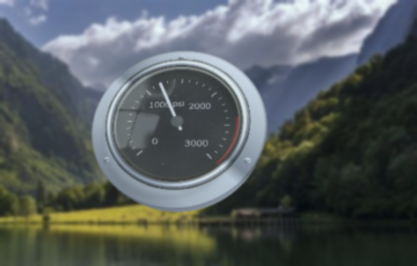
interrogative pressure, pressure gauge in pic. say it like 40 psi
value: 1200 psi
